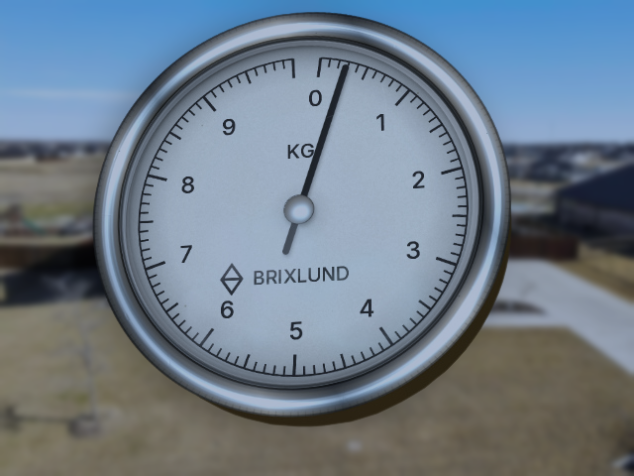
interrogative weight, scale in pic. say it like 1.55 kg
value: 0.3 kg
